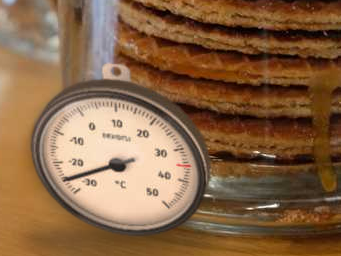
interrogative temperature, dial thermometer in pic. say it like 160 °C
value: -25 °C
